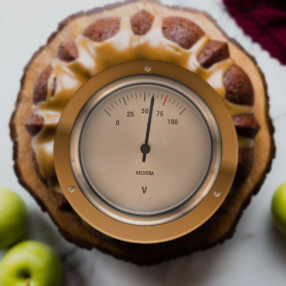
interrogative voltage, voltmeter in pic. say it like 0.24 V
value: 60 V
